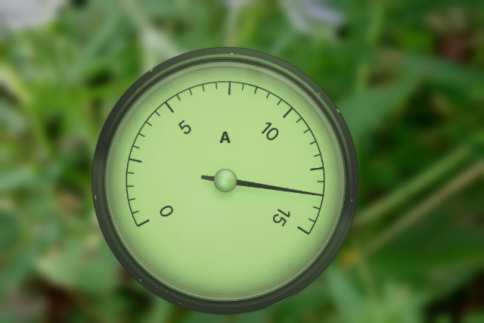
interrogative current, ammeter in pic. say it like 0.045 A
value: 13.5 A
